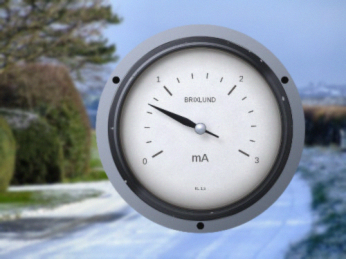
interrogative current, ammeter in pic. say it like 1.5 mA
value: 0.7 mA
